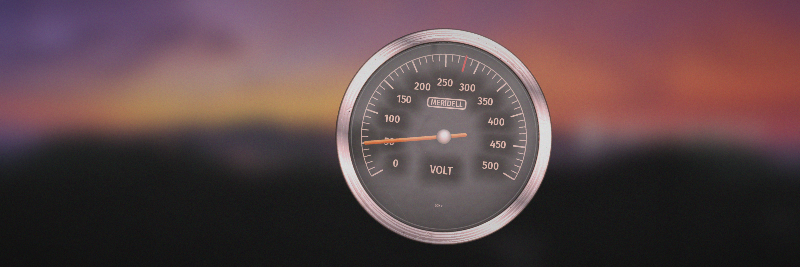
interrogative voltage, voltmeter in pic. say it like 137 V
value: 50 V
